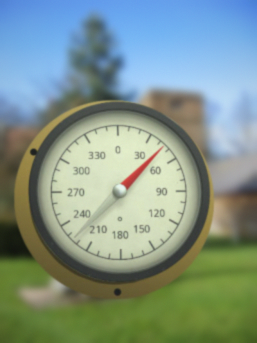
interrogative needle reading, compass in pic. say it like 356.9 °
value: 45 °
